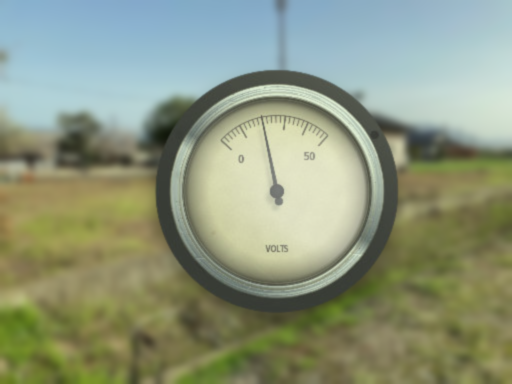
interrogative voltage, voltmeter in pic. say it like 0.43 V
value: 20 V
